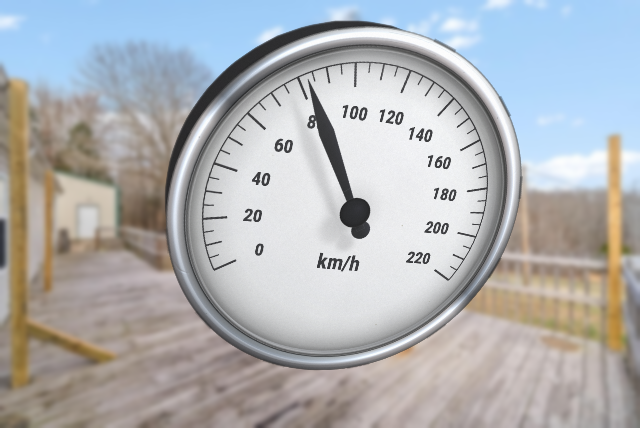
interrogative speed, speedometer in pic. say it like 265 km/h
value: 82.5 km/h
